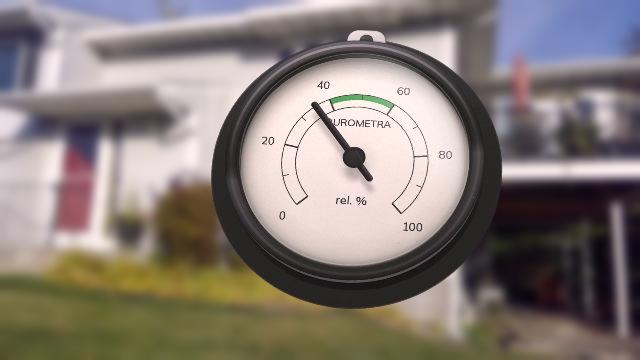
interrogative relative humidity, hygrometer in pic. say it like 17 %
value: 35 %
